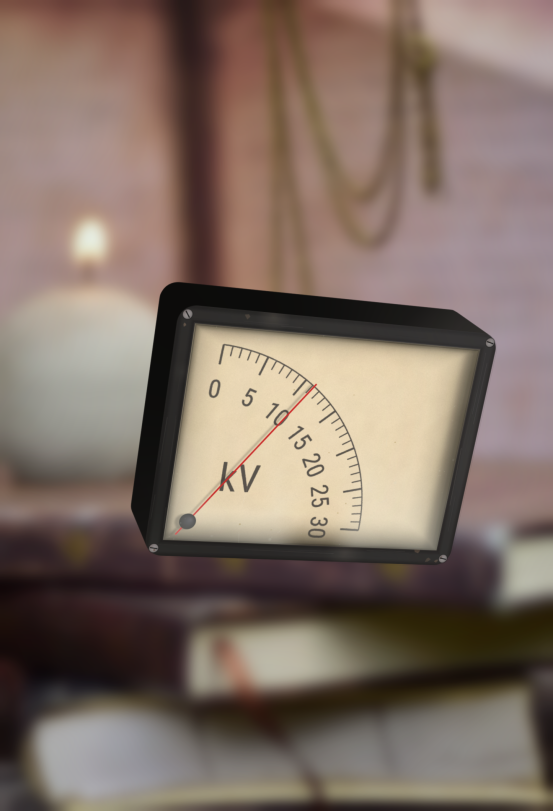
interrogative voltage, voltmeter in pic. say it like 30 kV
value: 11 kV
